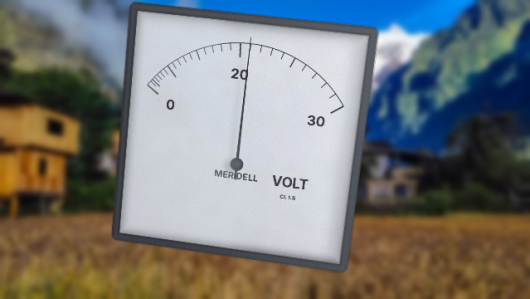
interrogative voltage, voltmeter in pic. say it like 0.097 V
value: 21 V
